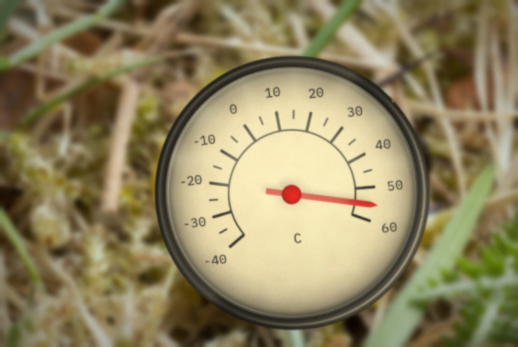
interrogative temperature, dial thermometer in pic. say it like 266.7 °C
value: 55 °C
